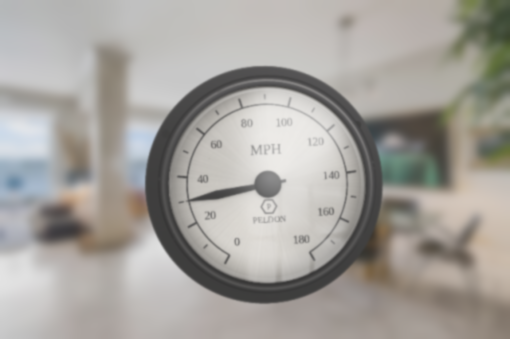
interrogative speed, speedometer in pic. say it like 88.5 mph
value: 30 mph
